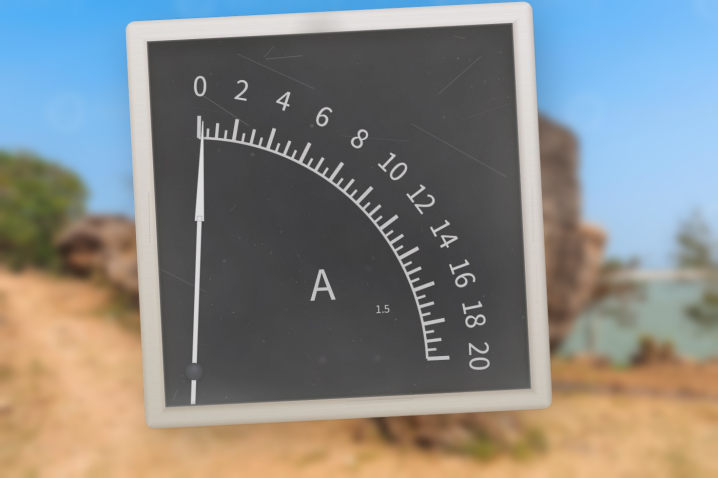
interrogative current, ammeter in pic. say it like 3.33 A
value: 0.25 A
